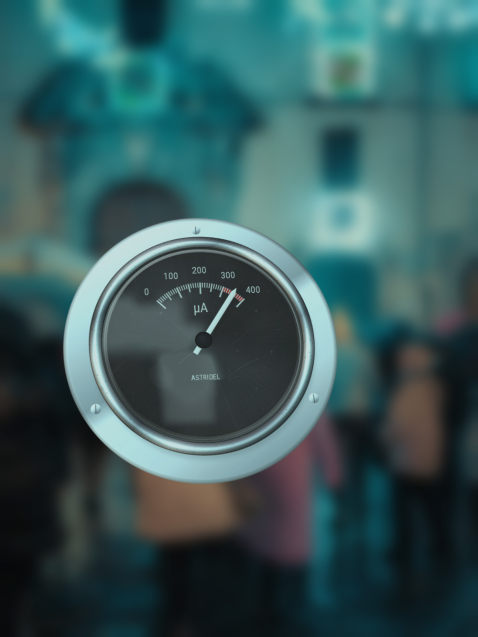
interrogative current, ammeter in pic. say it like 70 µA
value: 350 µA
